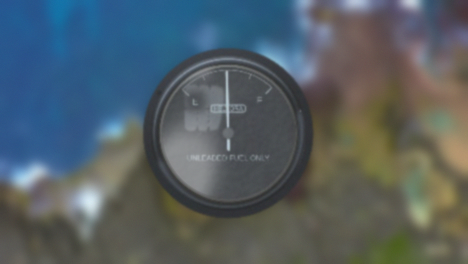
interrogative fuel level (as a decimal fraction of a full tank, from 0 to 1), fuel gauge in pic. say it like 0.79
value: 0.5
